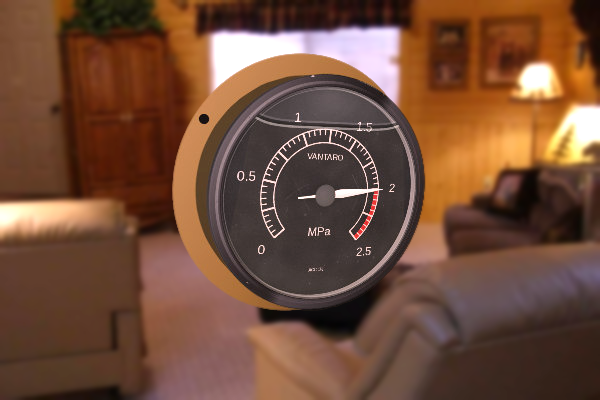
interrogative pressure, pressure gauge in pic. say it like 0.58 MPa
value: 2 MPa
